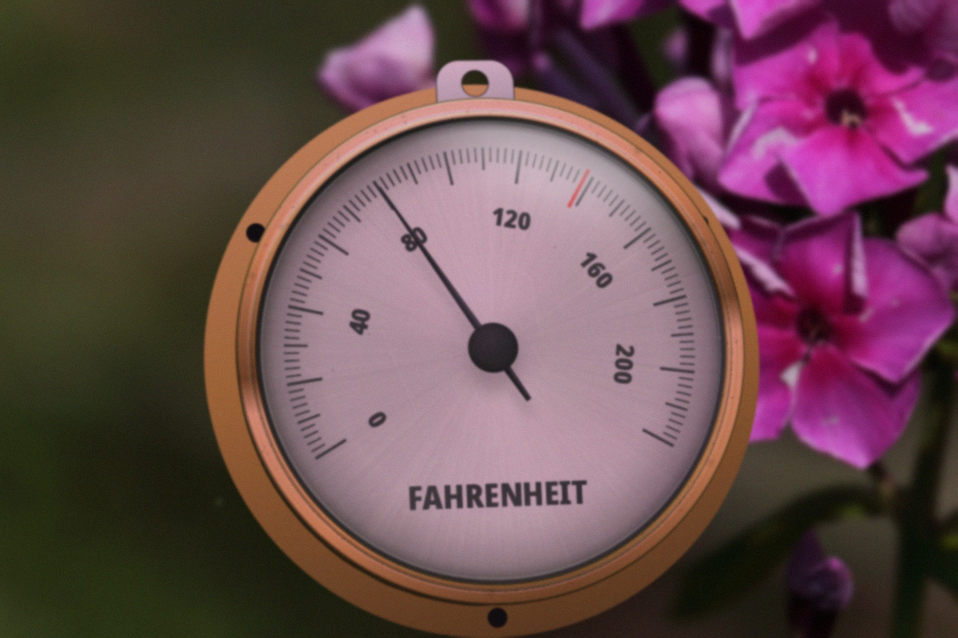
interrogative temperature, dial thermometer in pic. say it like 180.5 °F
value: 80 °F
